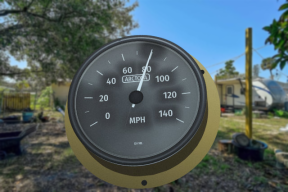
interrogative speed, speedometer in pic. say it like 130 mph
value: 80 mph
